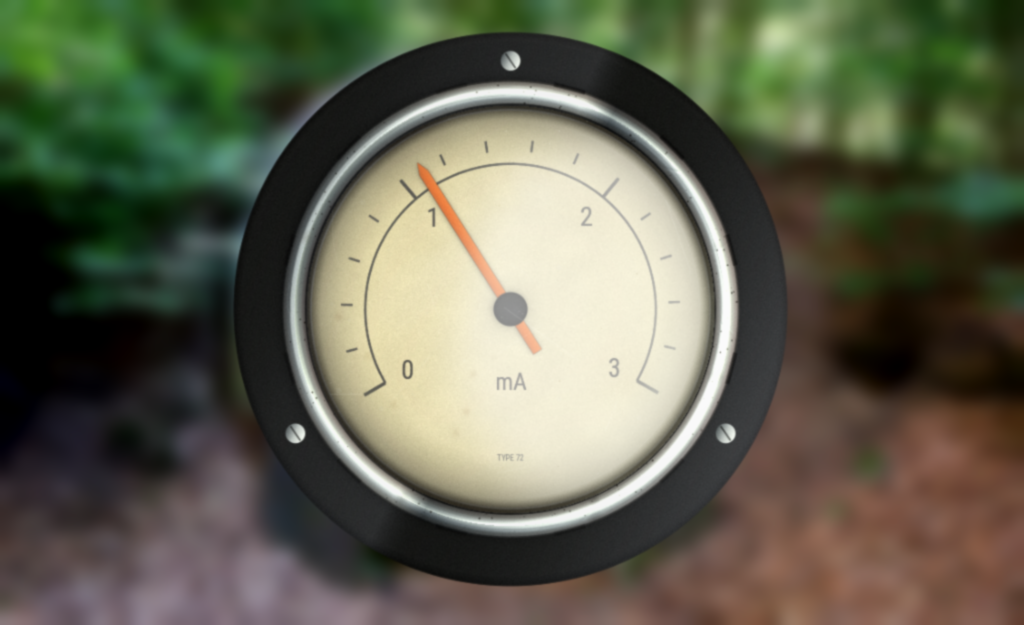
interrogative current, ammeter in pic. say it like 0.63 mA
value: 1.1 mA
